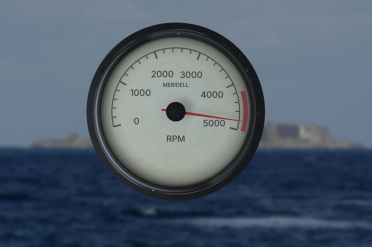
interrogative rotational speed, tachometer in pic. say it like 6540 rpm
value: 4800 rpm
